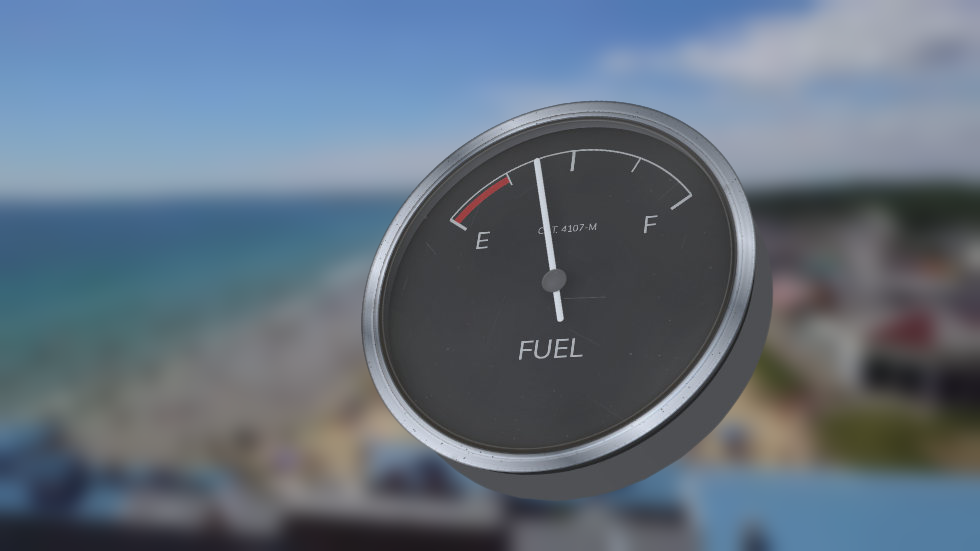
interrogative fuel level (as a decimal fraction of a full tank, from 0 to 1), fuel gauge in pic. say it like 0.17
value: 0.375
